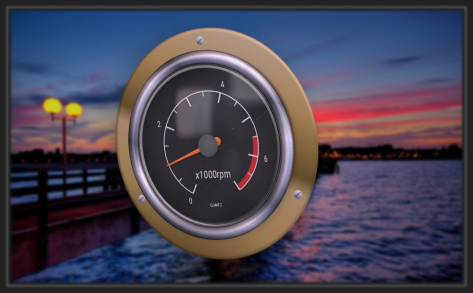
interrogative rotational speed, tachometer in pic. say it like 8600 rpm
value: 1000 rpm
